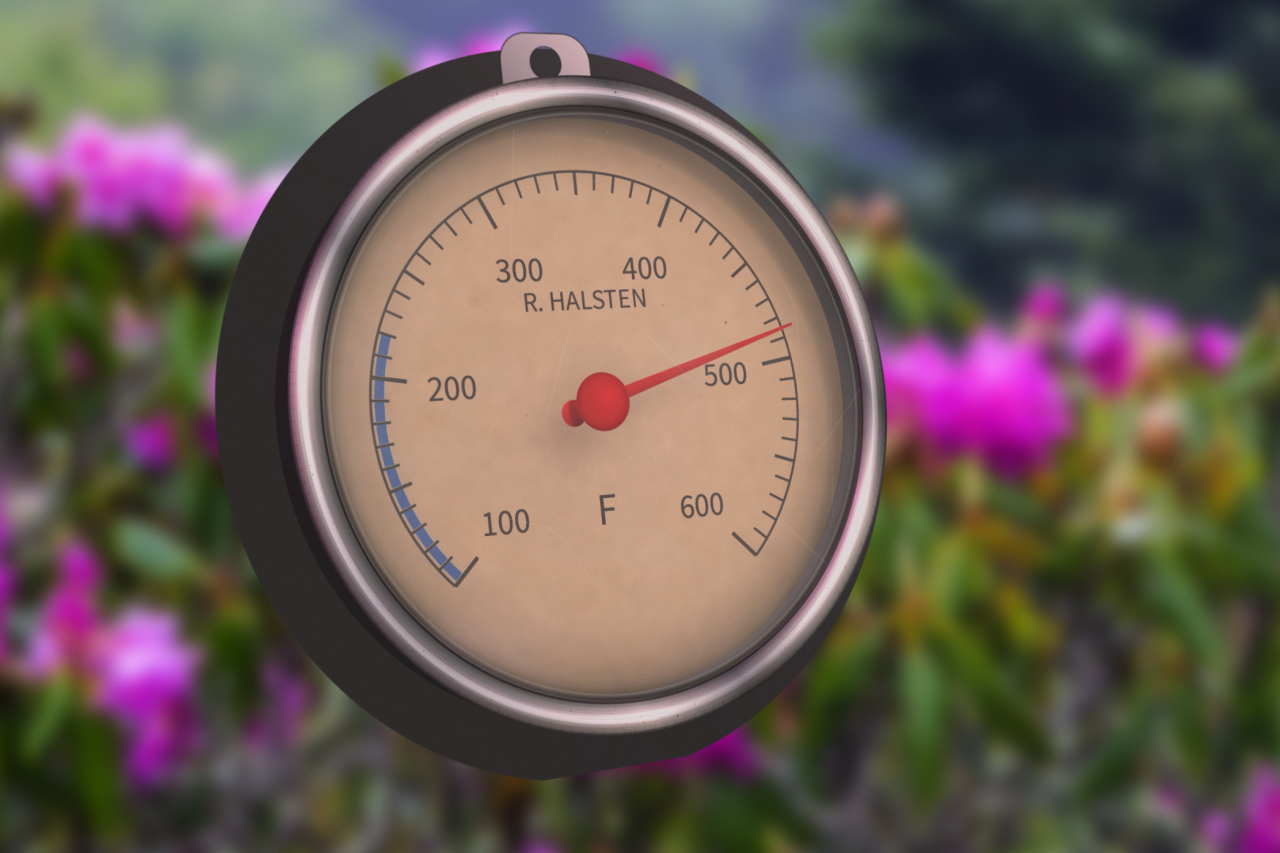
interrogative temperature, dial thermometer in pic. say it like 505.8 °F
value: 485 °F
